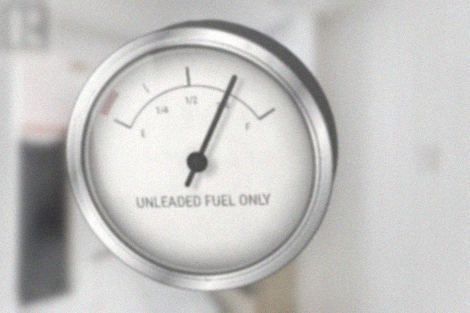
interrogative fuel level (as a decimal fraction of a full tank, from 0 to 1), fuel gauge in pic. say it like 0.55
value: 0.75
